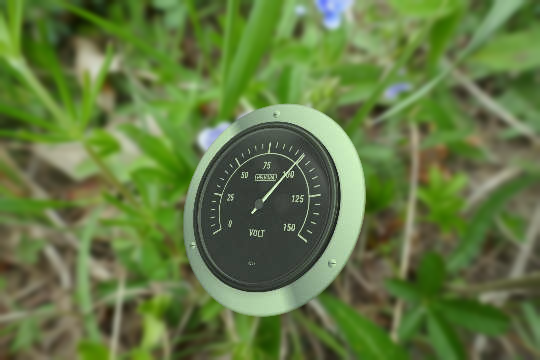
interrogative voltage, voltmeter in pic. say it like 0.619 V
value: 100 V
